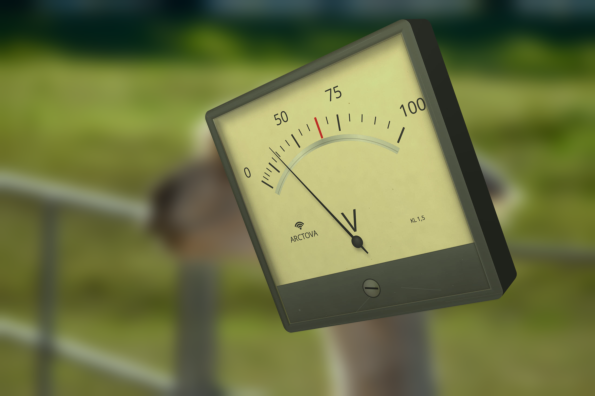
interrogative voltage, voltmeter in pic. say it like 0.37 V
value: 35 V
